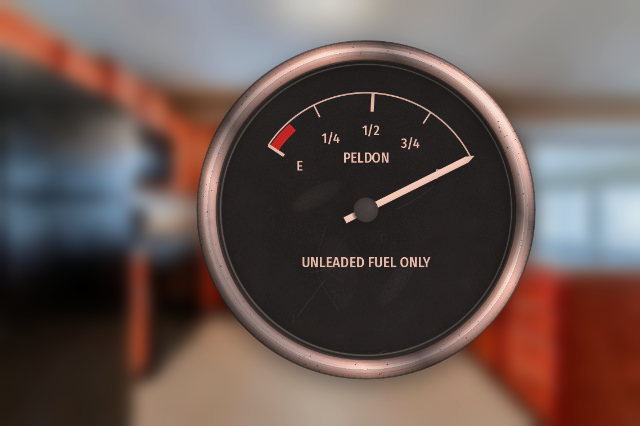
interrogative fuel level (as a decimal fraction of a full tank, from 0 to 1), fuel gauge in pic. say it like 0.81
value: 1
